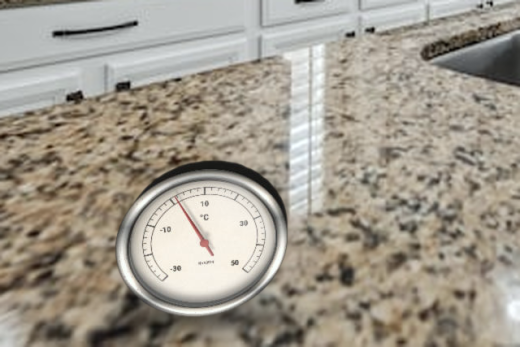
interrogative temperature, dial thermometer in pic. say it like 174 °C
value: 2 °C
